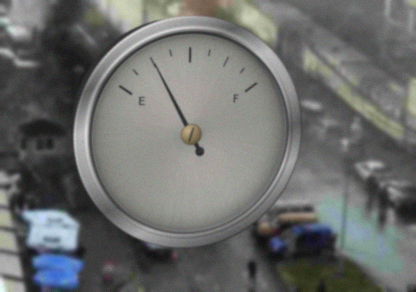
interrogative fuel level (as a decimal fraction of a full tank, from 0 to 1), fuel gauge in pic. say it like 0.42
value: 0.25
